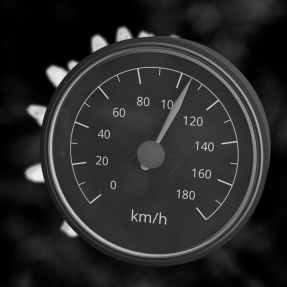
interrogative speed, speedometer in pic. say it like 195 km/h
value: 105 km/h
